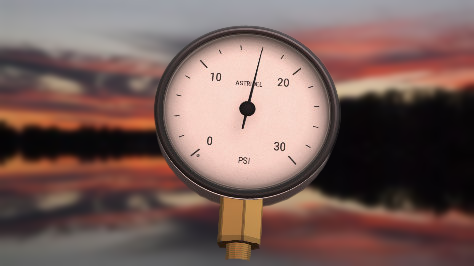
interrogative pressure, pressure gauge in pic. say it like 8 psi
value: 16 psi
